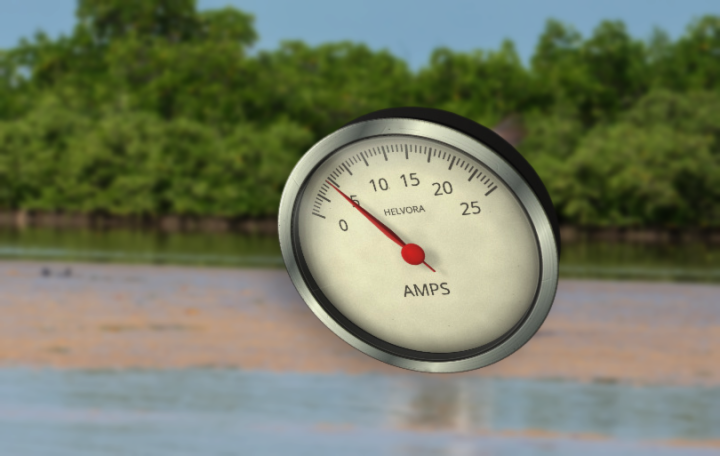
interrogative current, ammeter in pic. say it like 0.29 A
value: 5 A
